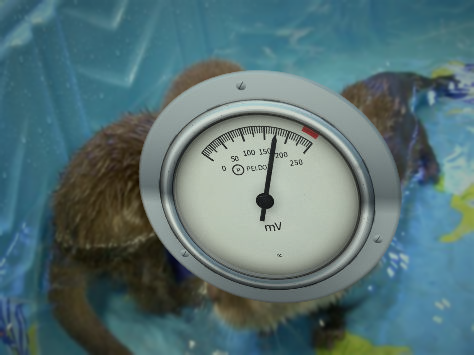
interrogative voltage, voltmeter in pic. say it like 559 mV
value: 175 mV
